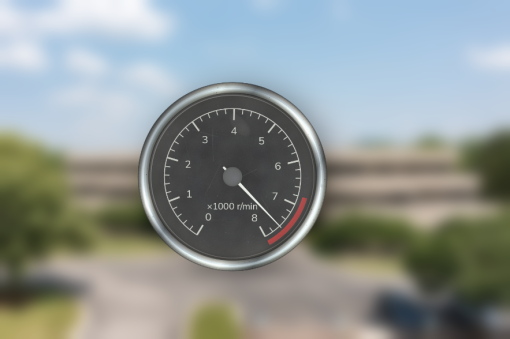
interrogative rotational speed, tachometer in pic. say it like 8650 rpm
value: 7600 rpm
